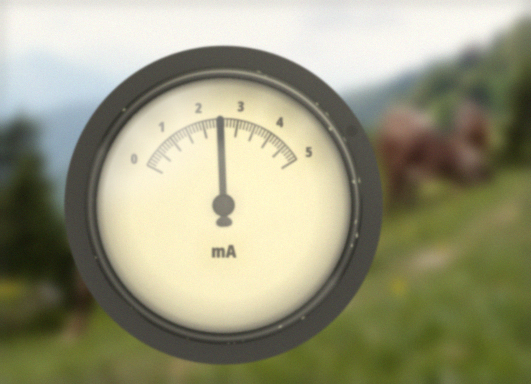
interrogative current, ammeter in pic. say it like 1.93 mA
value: 2.5 mA
